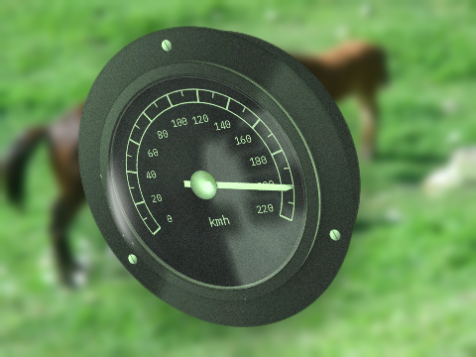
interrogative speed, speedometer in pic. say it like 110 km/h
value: 200 km/h
